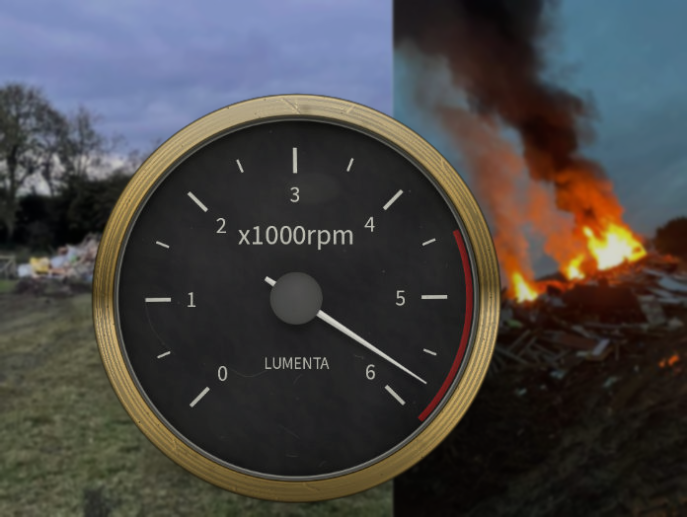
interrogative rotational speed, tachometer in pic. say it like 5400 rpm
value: 5750 rpm
